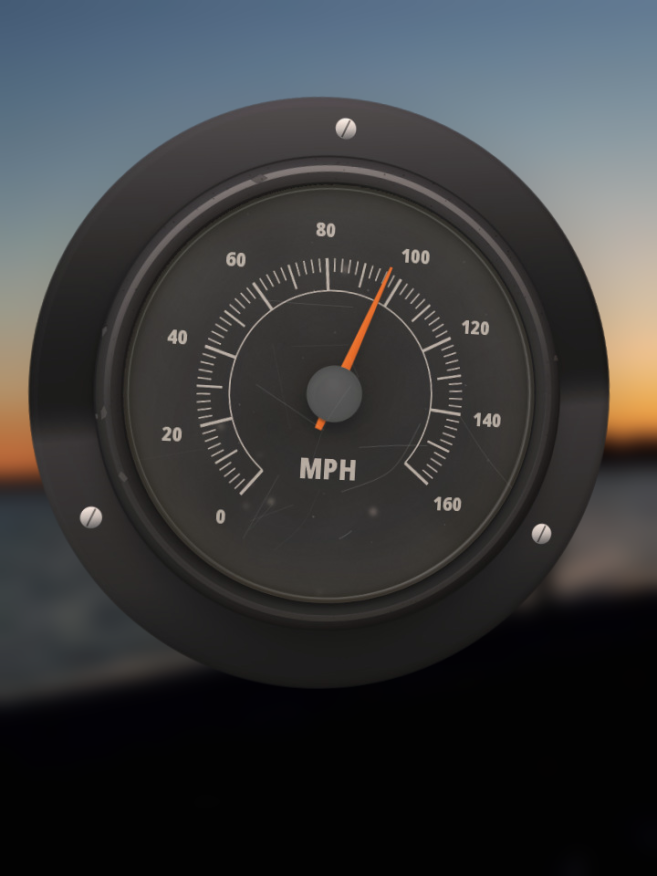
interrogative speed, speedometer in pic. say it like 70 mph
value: 96 mph
